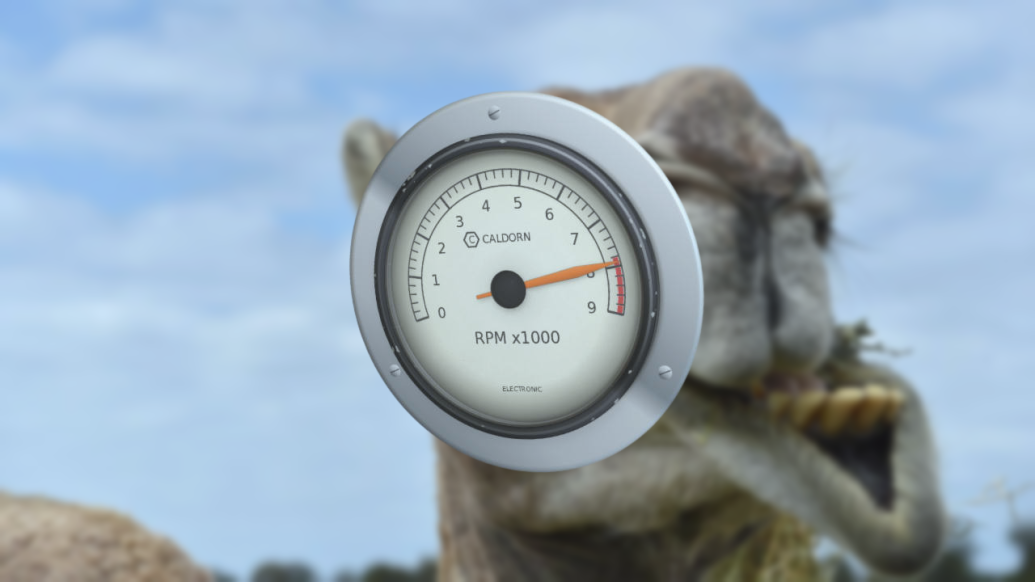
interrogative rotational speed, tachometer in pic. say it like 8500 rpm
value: 7900 rpm
